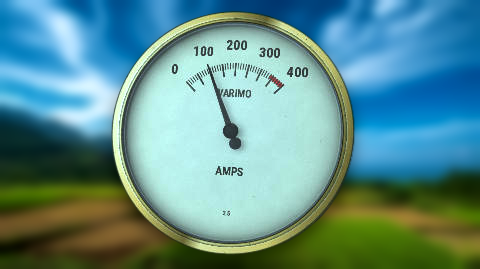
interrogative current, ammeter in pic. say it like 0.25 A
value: 100 A
